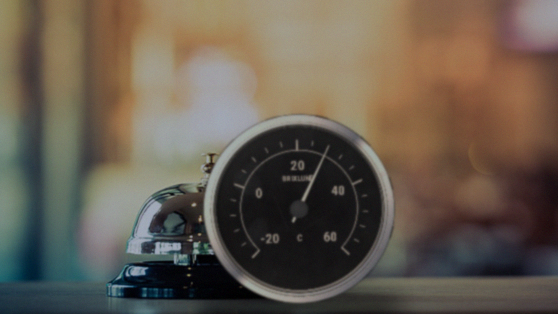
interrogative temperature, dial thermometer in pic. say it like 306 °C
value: 28 °C
